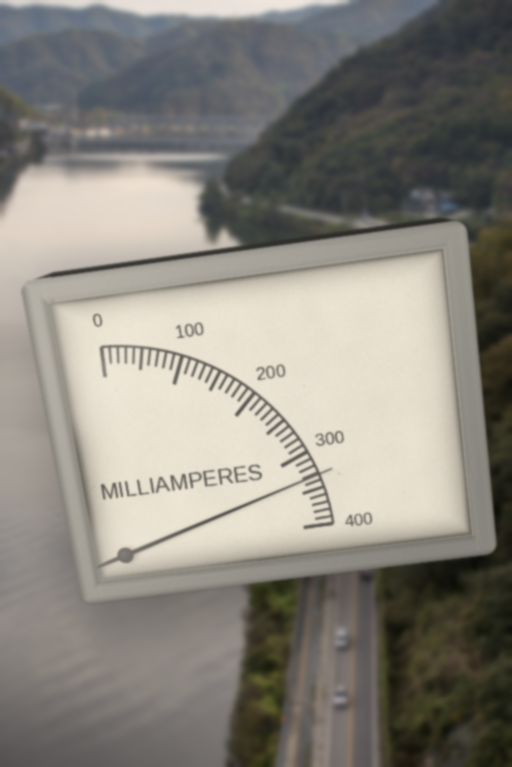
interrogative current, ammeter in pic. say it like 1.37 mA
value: 330 mA
